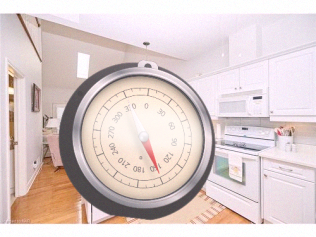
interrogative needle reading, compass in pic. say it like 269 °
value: 150 °
